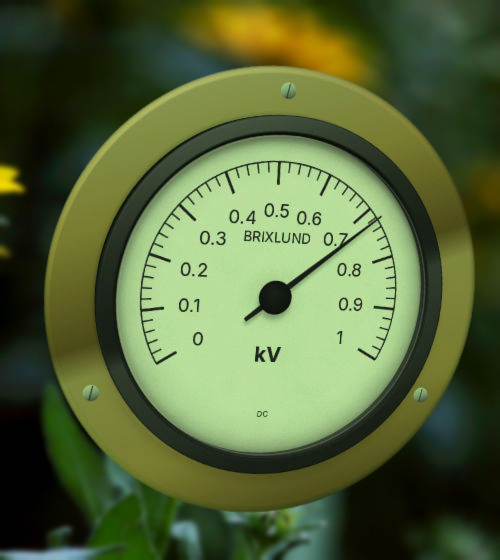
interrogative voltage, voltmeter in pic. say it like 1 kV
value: 0.72 kV
